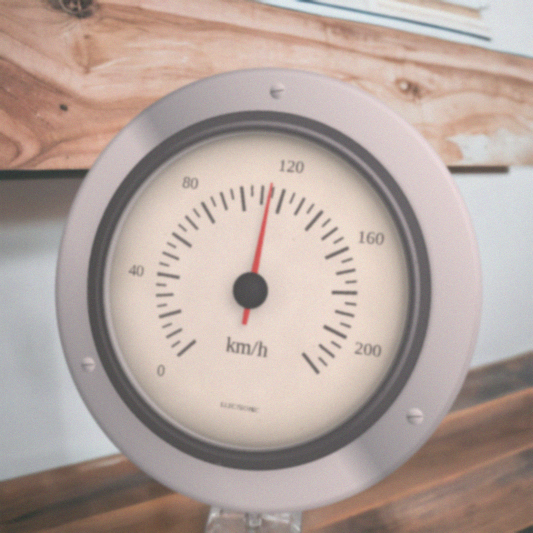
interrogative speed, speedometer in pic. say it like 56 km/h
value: 115 km/h
